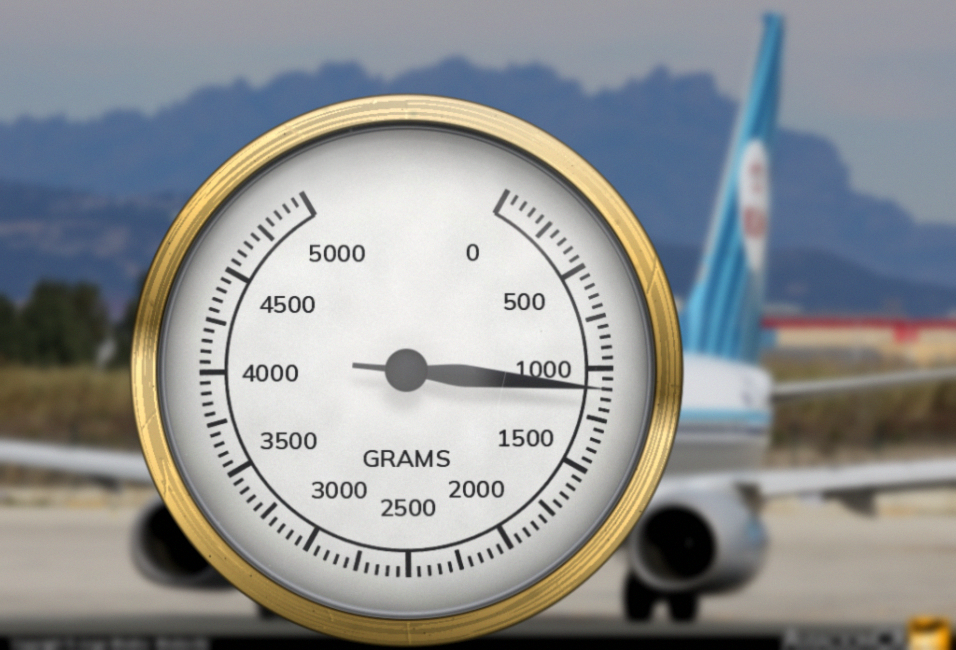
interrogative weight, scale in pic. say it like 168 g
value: 1100 g
